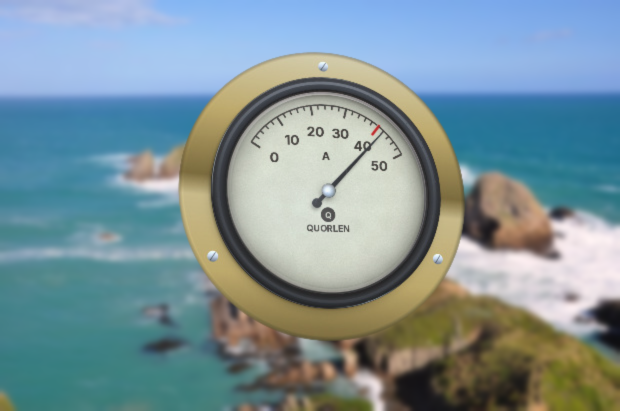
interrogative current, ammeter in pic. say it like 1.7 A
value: 42 A
